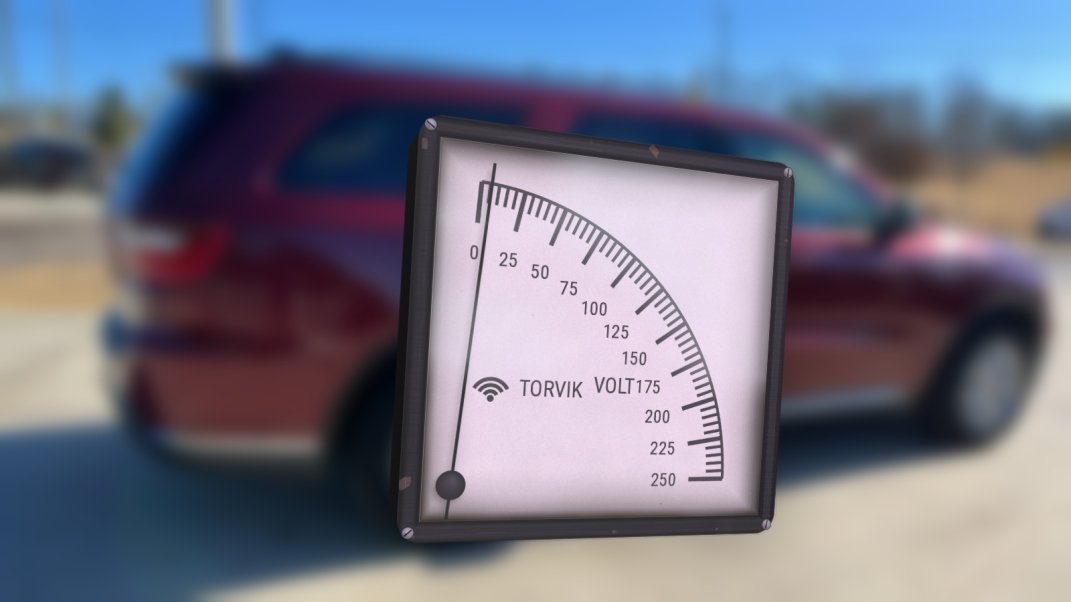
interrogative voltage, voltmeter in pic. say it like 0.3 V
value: 5 V
